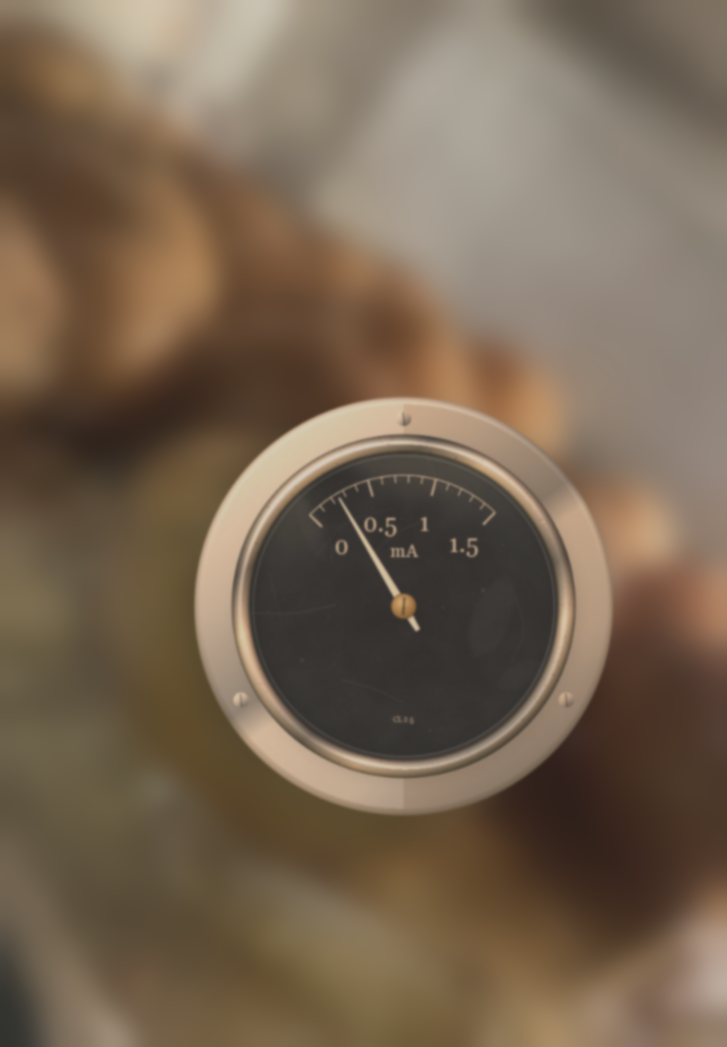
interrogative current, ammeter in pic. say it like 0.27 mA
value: 0.25 mA
